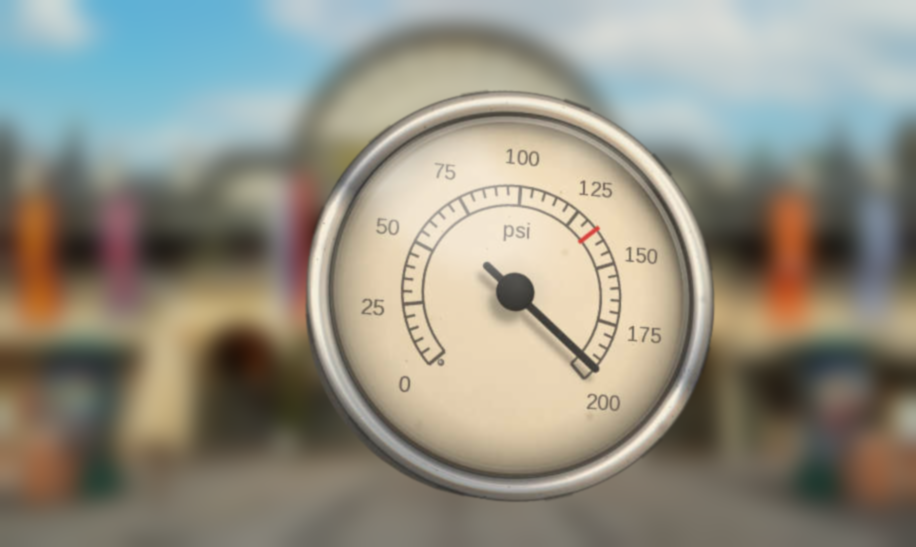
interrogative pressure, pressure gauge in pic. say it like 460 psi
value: 195 psi
